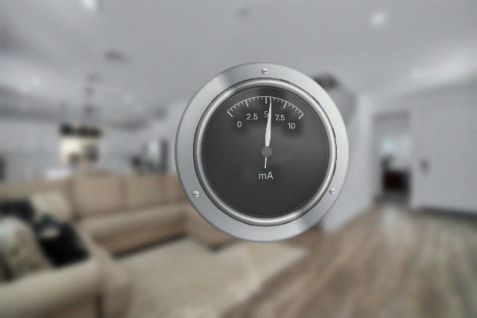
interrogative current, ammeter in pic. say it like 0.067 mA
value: 5.5 mA
